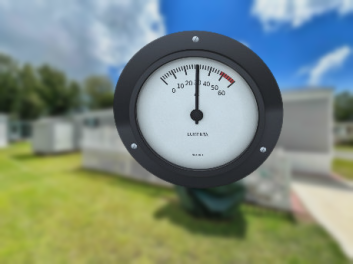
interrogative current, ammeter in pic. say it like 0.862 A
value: 30 A
